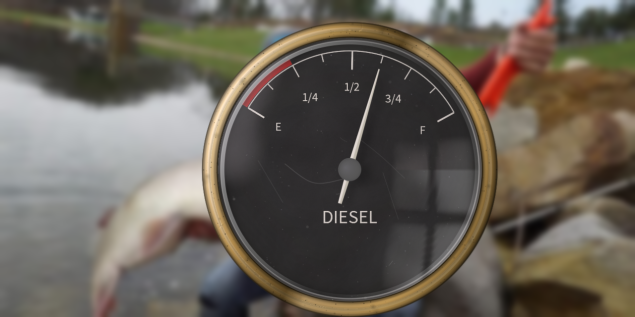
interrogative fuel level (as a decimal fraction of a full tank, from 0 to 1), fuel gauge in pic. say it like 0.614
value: 0.625
